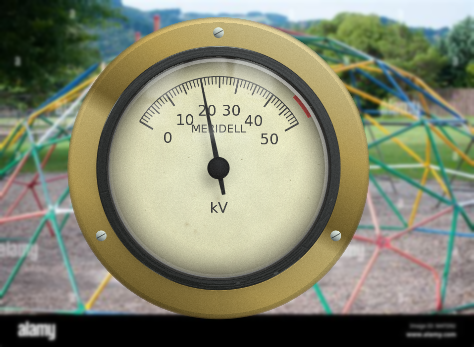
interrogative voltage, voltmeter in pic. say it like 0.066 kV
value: 20 kV
